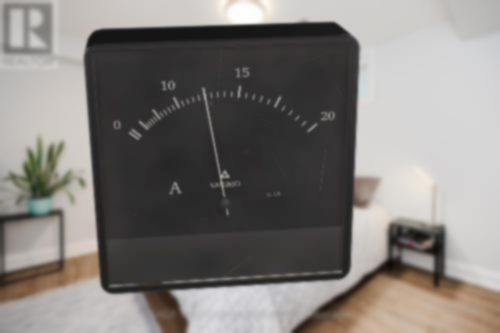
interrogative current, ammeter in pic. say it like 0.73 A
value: 12.5 A
